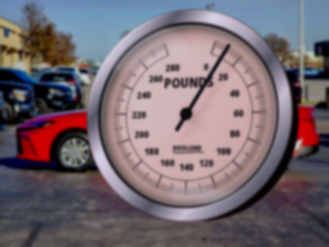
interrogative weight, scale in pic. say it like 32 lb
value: 10 lb
